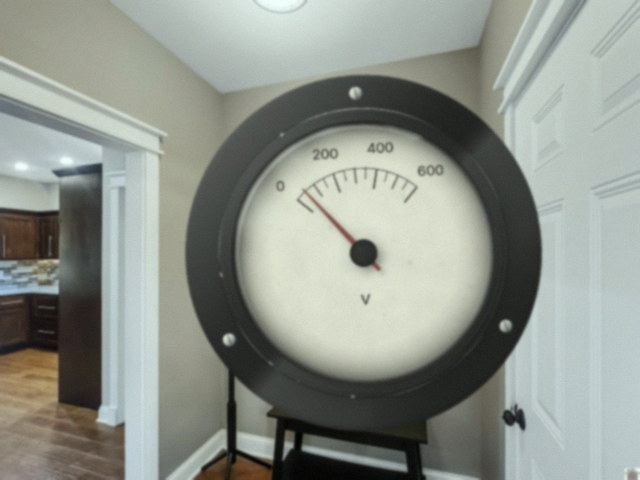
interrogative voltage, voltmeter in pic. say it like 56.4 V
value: 50 V
